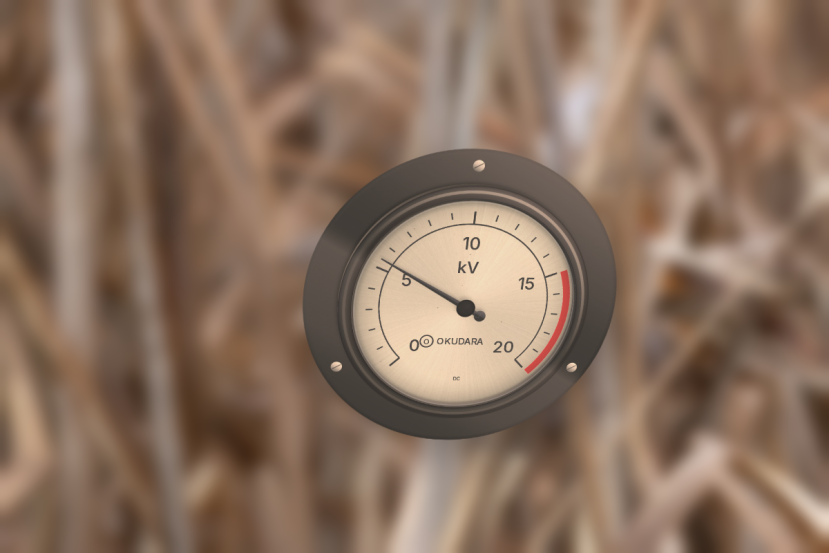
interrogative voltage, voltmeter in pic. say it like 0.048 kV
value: 5.5 kV
